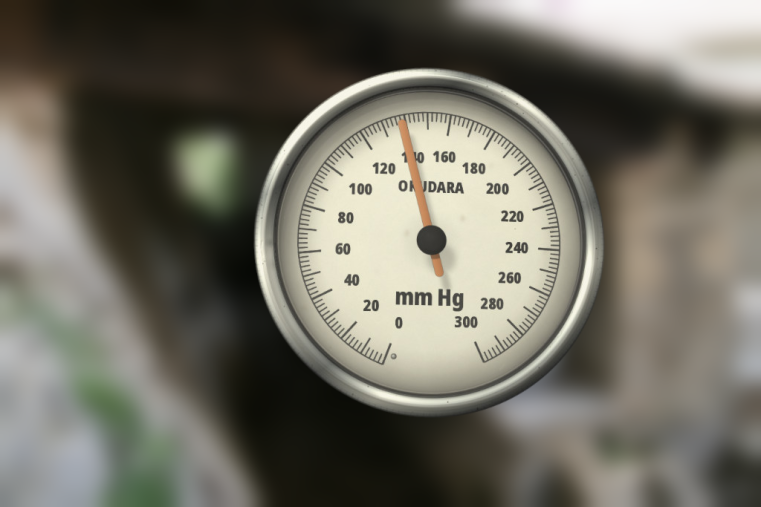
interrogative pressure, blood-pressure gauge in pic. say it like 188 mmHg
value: 138 mmHg
